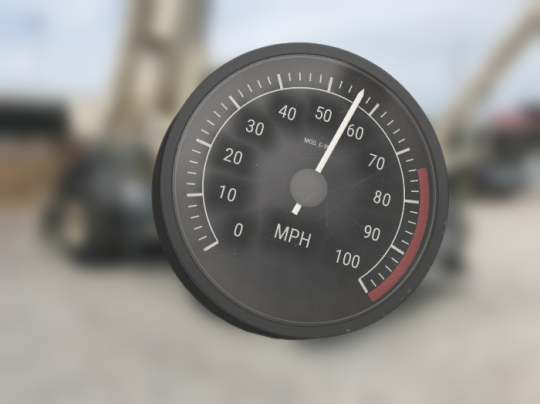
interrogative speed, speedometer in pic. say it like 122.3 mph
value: 56 mph
